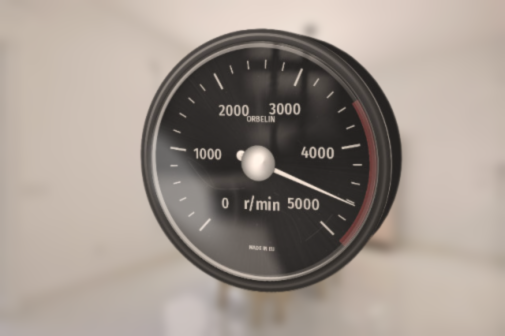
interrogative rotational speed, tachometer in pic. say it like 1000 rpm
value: 4600 rpm
